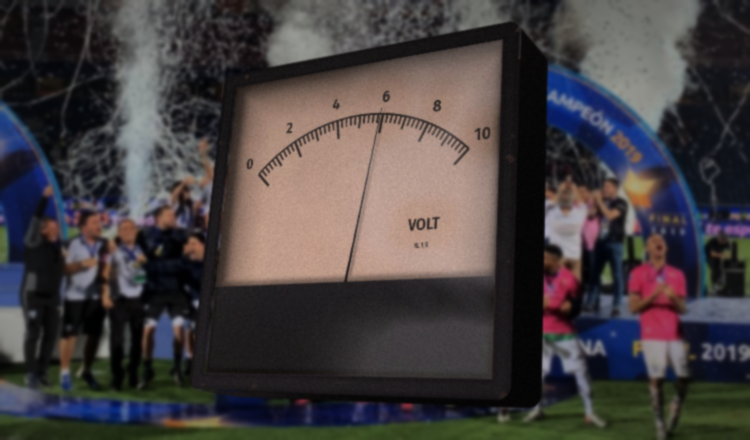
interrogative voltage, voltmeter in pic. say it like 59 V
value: 6 V
